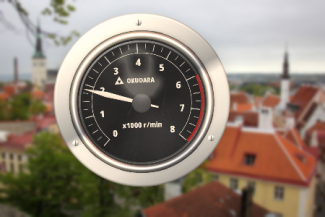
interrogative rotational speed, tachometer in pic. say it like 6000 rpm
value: 1875 rpm
